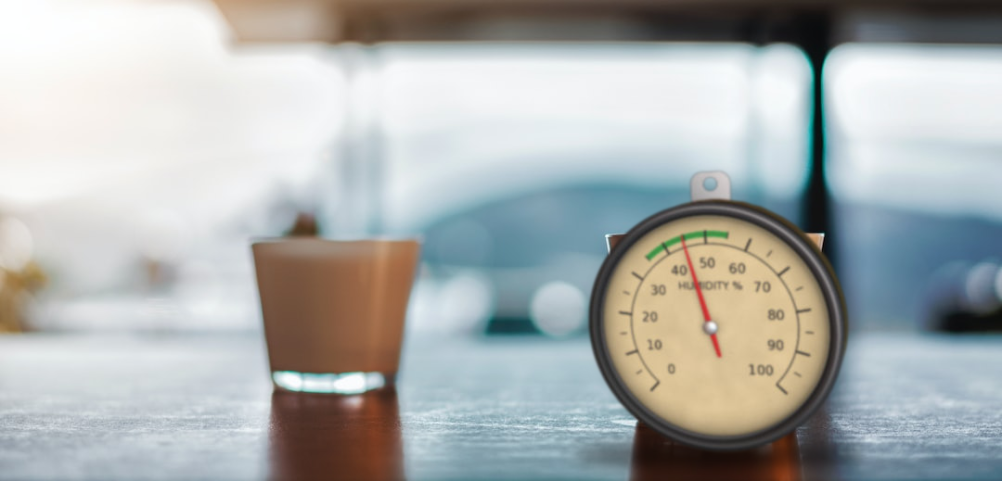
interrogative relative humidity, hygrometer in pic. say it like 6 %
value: 45 %
